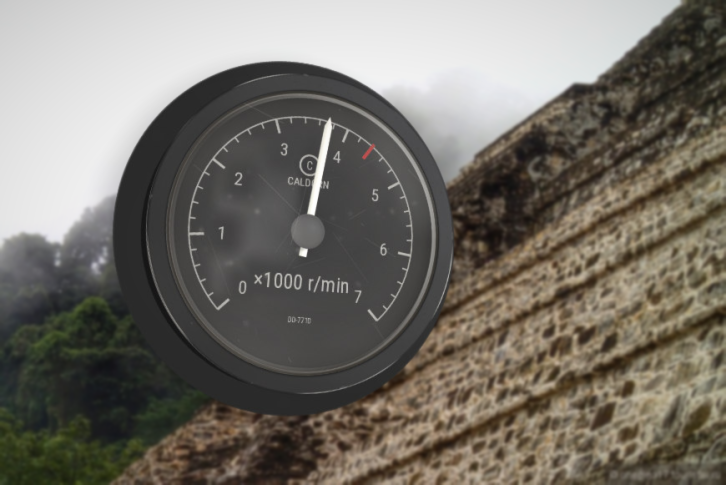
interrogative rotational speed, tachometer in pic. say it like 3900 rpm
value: 3700 rpm
